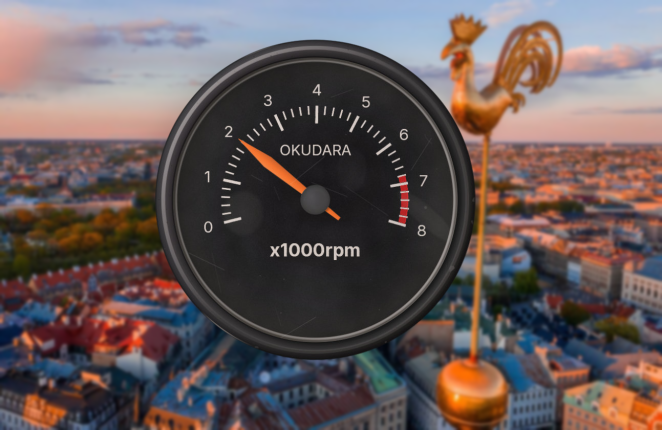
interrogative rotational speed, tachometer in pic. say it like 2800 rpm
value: 2000 rpm
